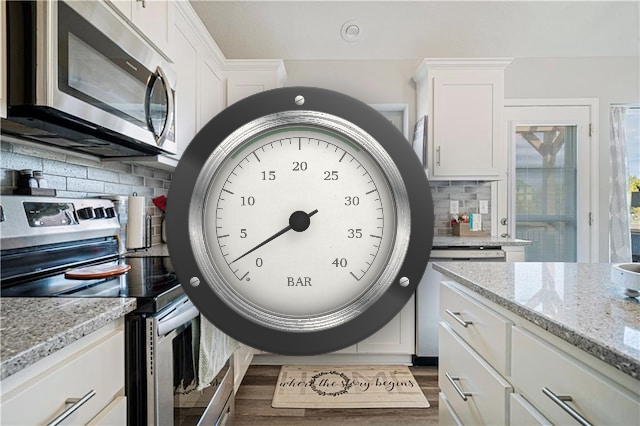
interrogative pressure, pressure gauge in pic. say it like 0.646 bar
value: 2 bar
